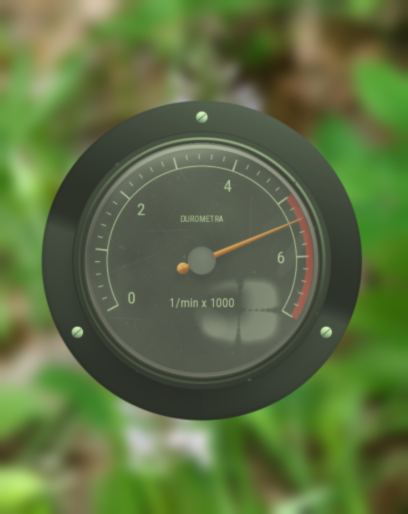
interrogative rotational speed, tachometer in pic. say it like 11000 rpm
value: 5400 rpm
